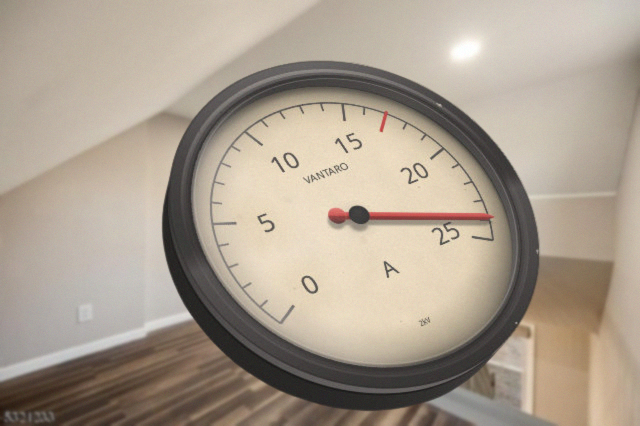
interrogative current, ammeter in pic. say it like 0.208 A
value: 24 A
